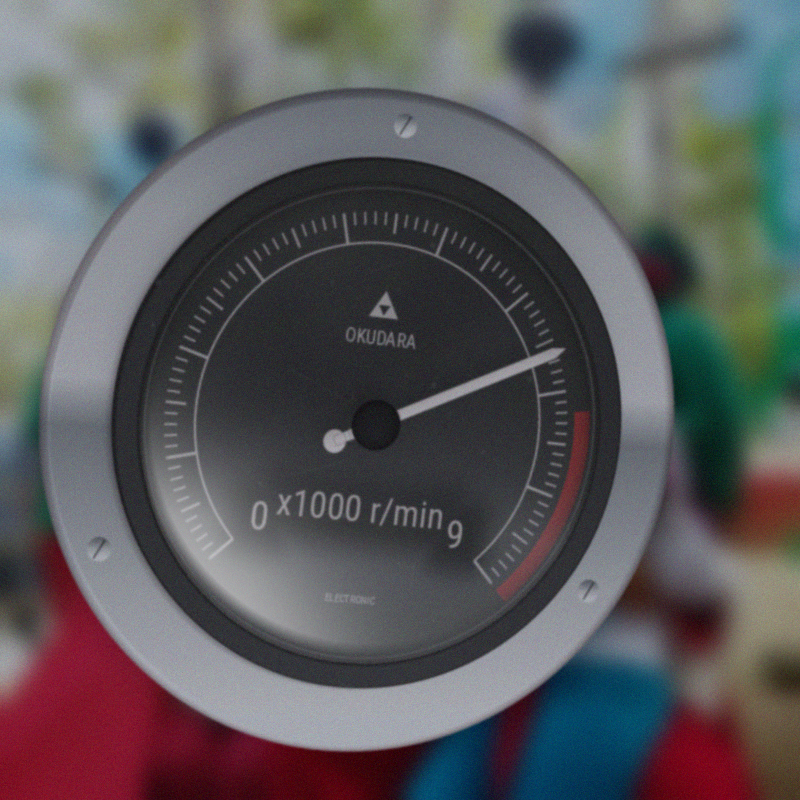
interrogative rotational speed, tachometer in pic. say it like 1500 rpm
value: 6600 rpm
